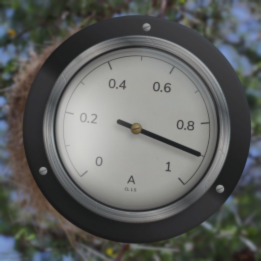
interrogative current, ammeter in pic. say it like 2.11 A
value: 0.9 A
